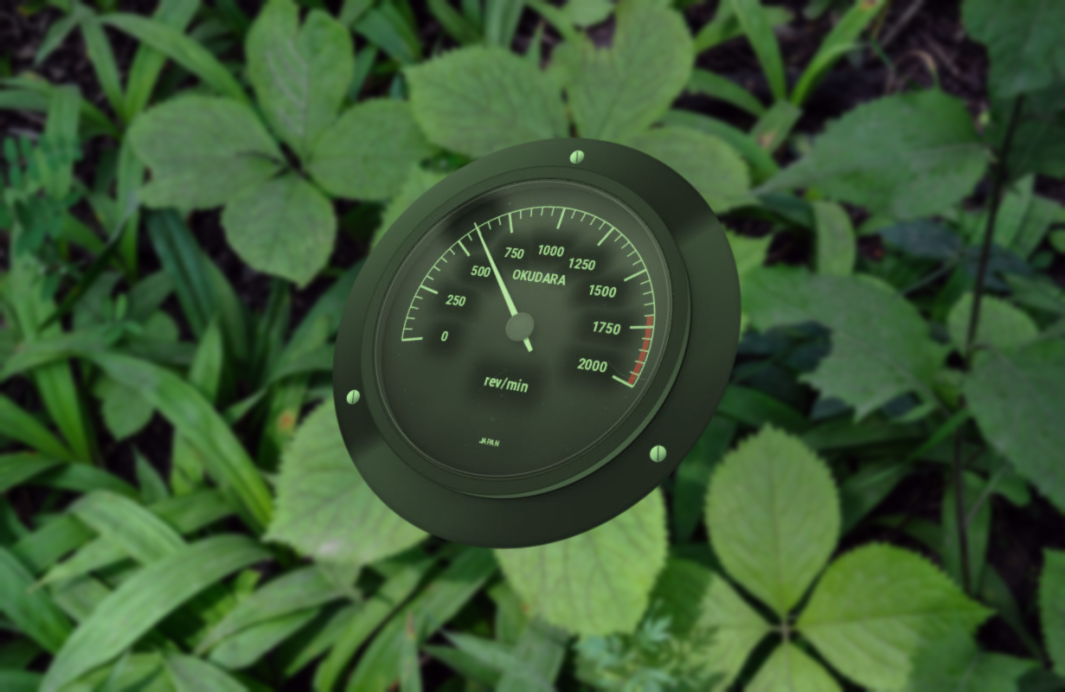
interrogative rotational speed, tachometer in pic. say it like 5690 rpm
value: 600 rpm
